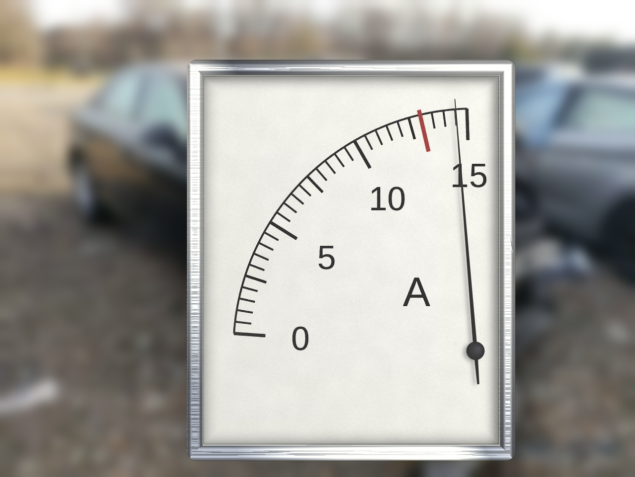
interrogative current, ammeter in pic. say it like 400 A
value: 14.5 A
